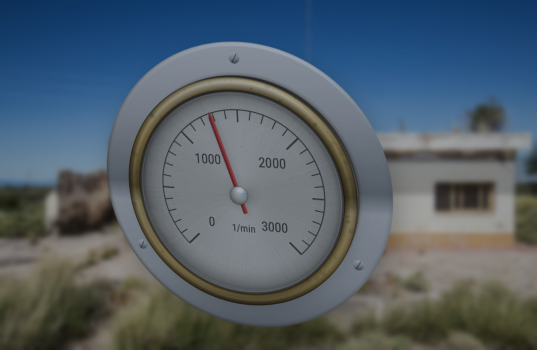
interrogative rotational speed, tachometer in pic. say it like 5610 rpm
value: 1300 rpm
